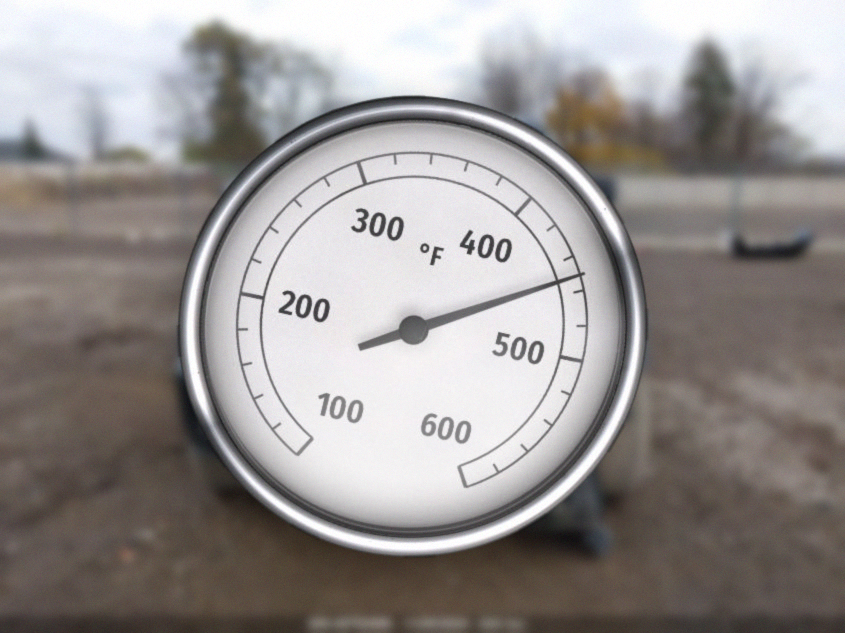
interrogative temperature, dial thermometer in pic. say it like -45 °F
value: 450 °F
